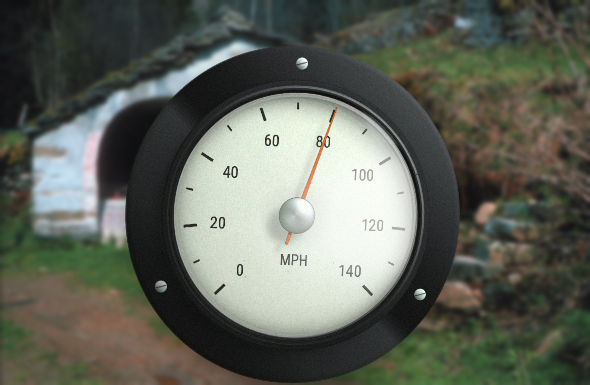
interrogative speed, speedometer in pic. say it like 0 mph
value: 80 mph
